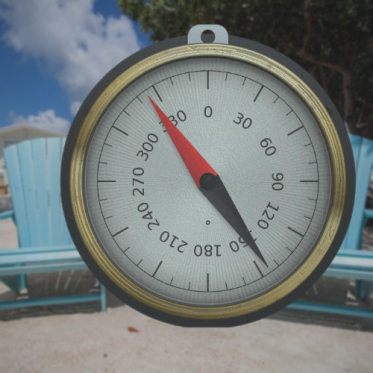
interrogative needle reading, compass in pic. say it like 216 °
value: 325 °
